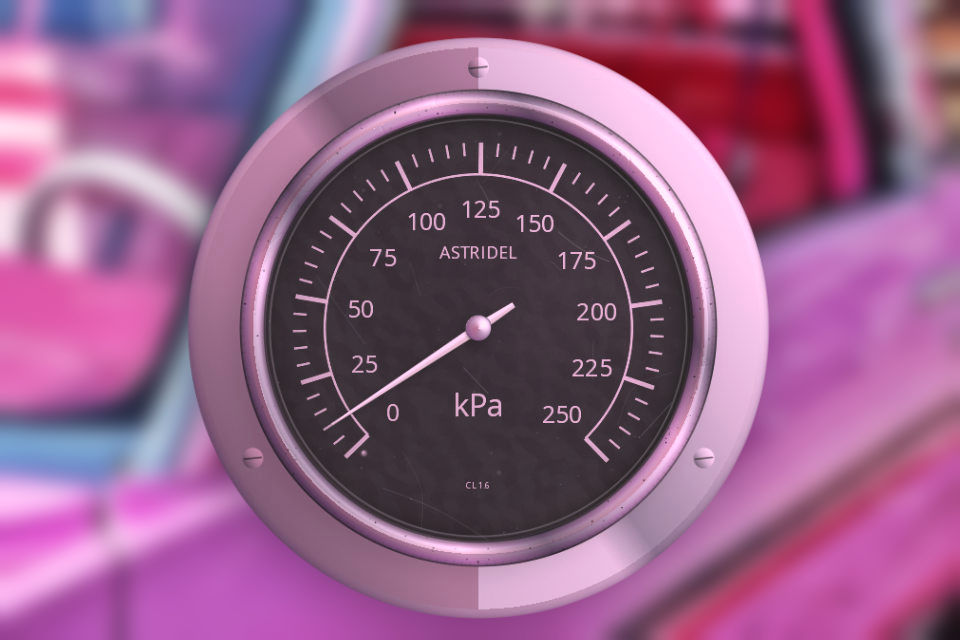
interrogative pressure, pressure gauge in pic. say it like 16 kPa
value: 10 kPa
